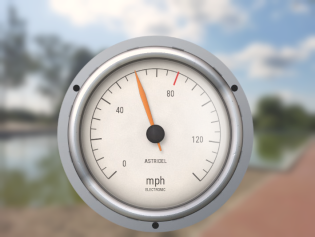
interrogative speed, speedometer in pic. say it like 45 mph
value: 60 mph
